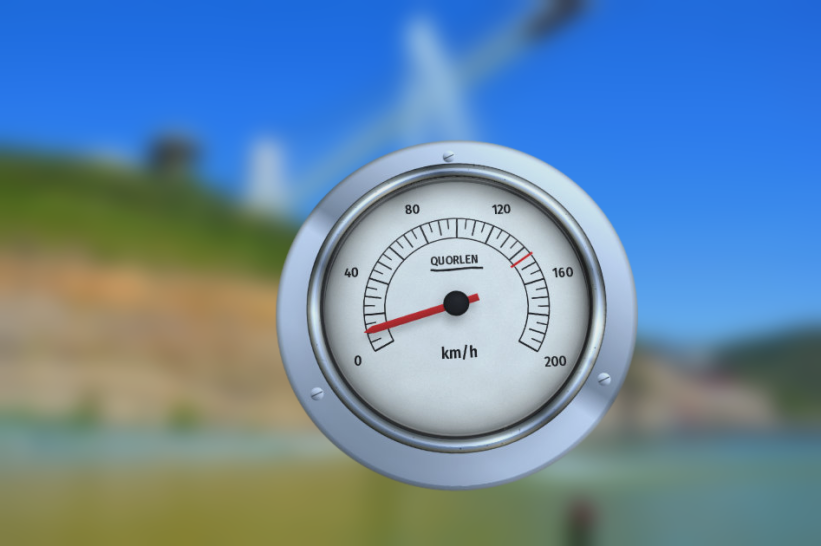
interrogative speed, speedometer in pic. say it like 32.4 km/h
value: 10 km/h
